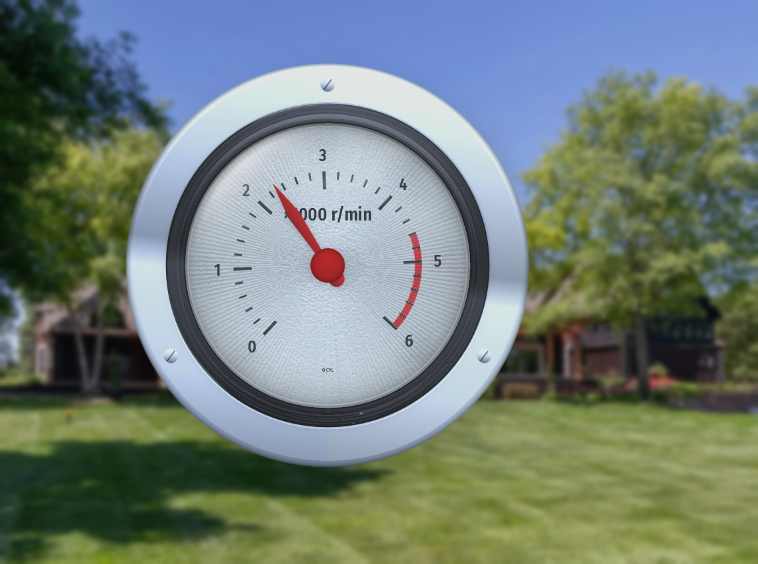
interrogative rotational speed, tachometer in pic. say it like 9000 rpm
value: 2300 rpm
